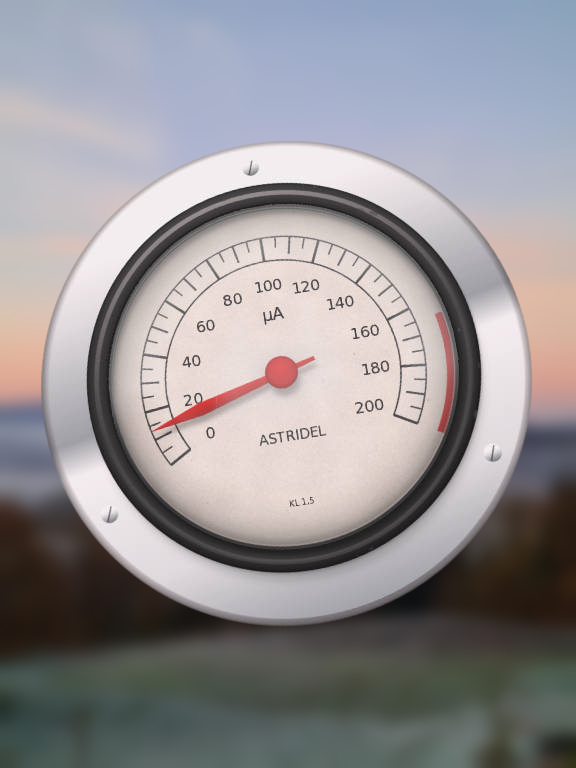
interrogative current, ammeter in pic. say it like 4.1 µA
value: 12.5 µA
